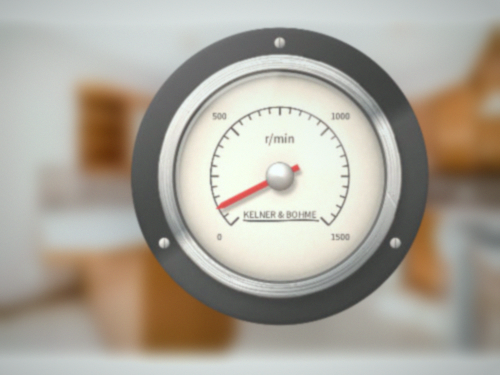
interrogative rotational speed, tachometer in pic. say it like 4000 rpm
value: 100 rpm
